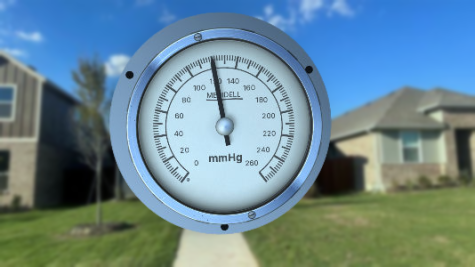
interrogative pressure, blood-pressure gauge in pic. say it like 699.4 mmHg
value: 120 mmHg
